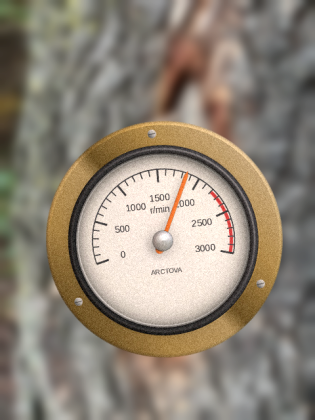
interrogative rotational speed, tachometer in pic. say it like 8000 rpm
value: 1850 rpm
